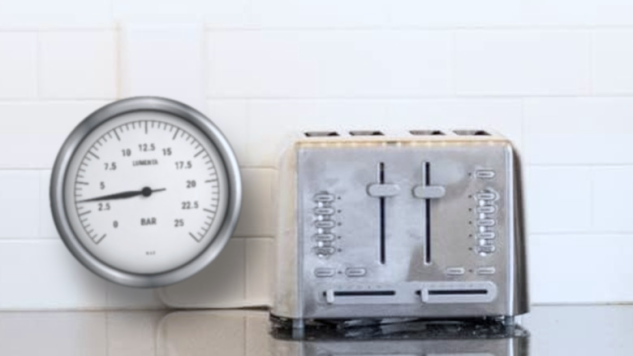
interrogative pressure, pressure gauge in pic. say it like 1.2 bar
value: 3.5 bar
